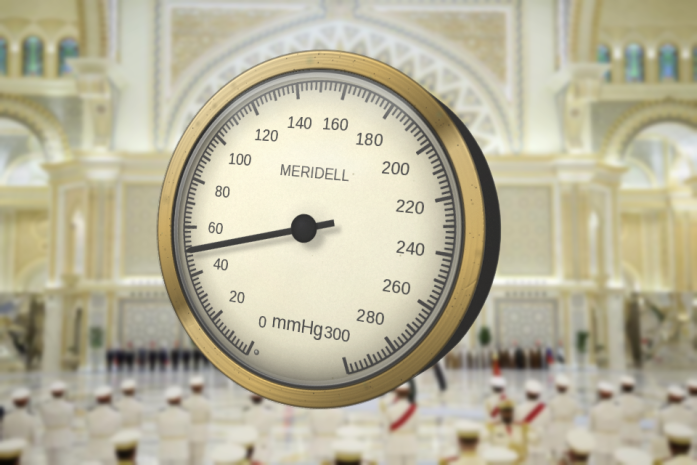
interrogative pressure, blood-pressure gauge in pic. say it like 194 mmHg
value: 50 mmHg
